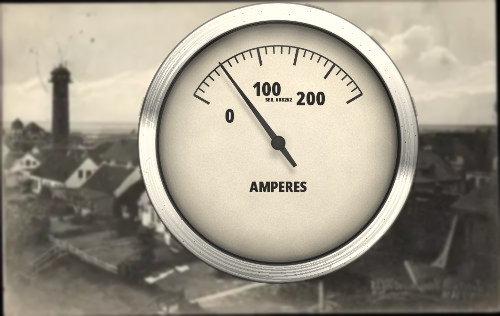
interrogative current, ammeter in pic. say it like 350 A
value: 50 A
